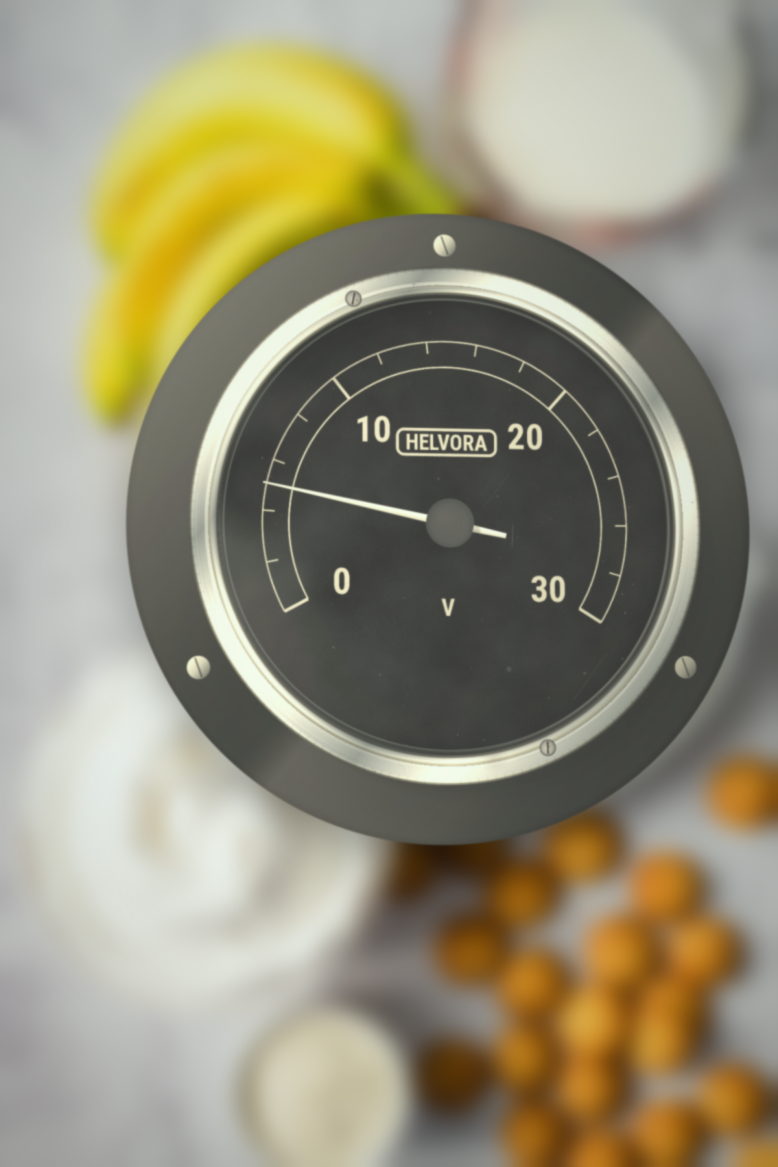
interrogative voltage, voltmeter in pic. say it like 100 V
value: 5 V
